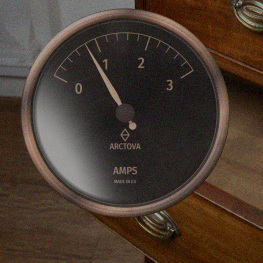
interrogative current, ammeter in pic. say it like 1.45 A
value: 0.8 A
